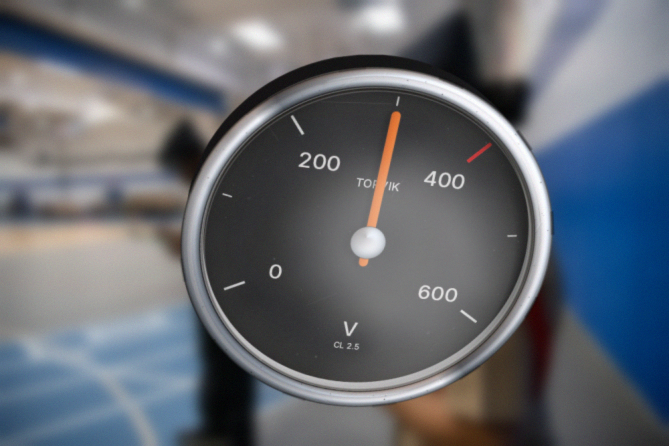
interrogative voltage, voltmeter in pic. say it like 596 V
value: 300 V
